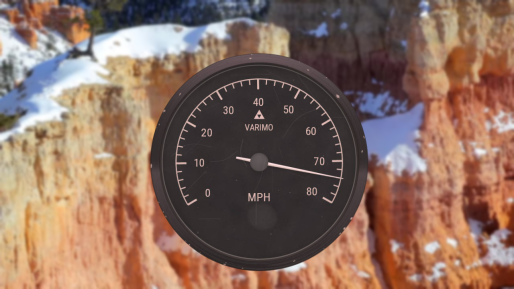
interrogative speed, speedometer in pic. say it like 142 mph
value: 74 mph
